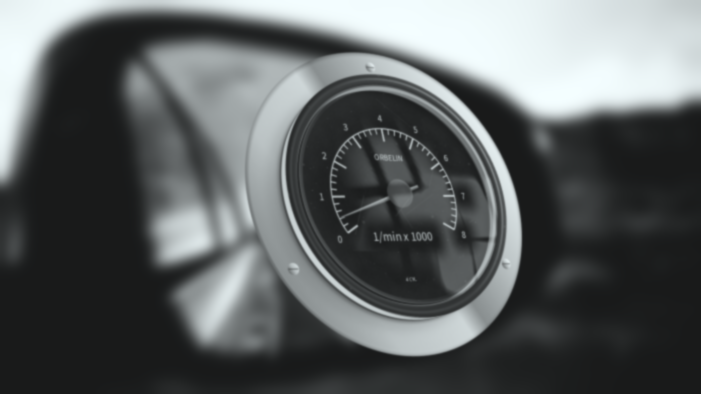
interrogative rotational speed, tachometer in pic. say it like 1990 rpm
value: 400 rpm
